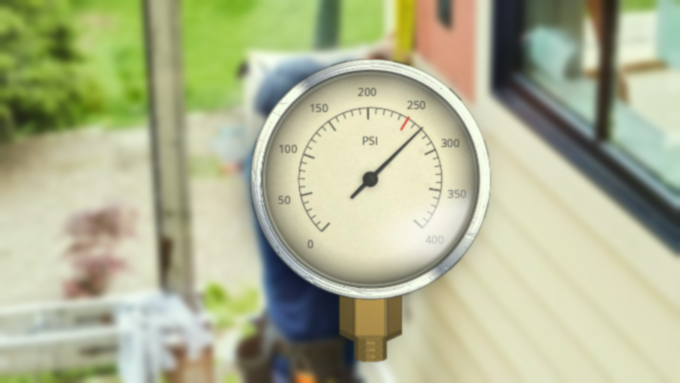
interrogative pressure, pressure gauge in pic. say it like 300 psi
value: 270 psi
